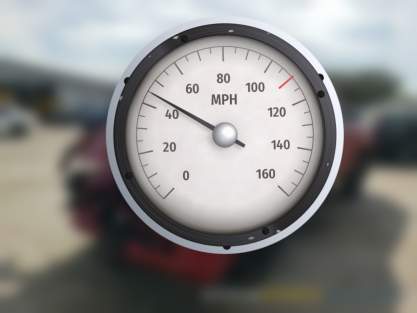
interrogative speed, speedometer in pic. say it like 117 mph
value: 45 mph
